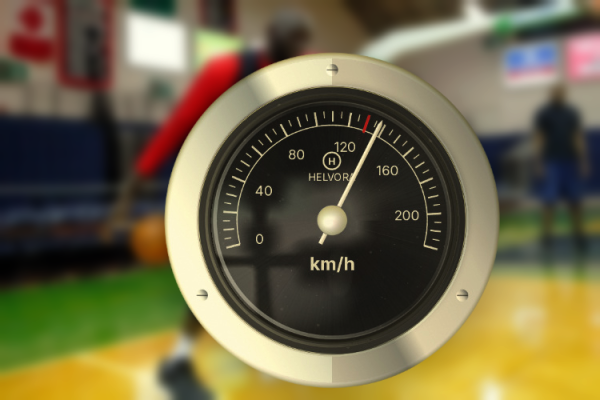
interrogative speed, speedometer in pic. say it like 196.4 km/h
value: 137.5 km/h
